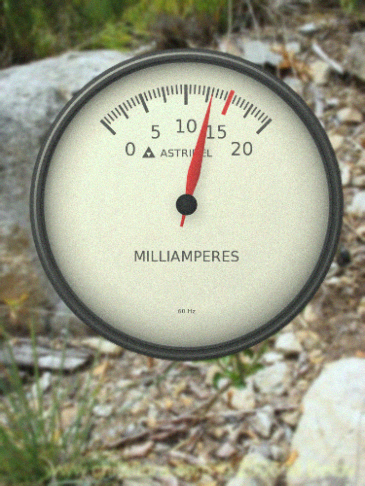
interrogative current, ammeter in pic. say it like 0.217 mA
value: 13 mA
